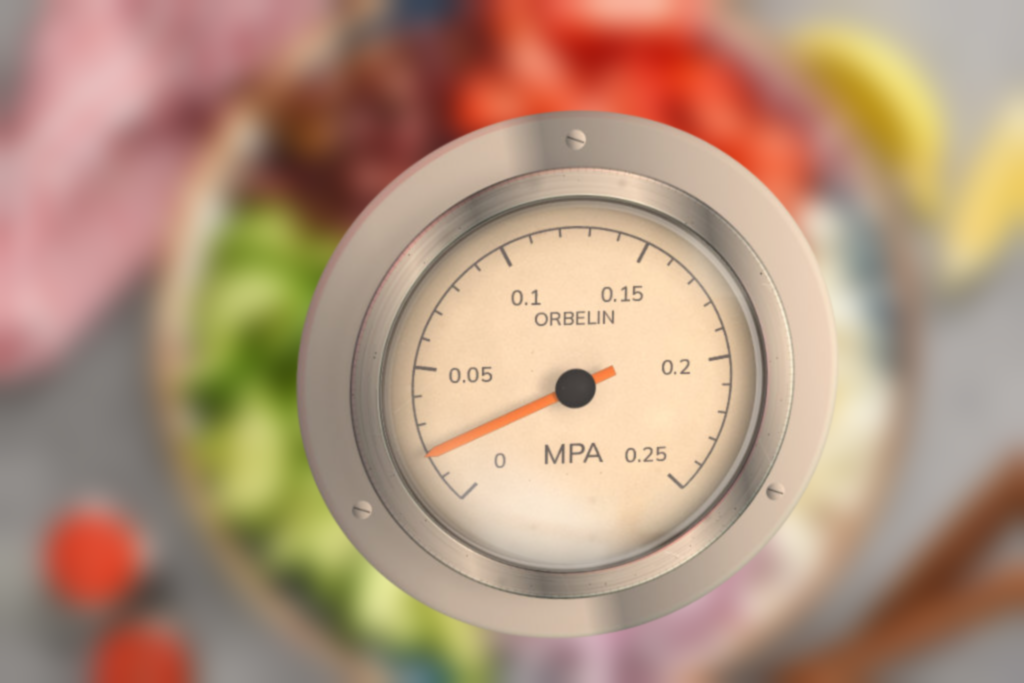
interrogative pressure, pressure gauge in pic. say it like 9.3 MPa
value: 0.02 MPa
